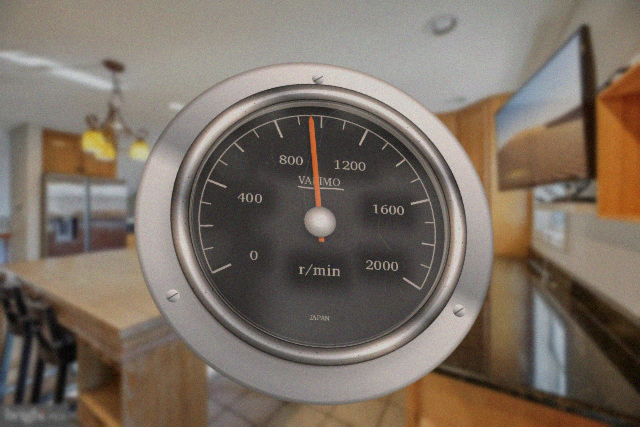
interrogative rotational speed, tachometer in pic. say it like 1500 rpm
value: 950 rpm
